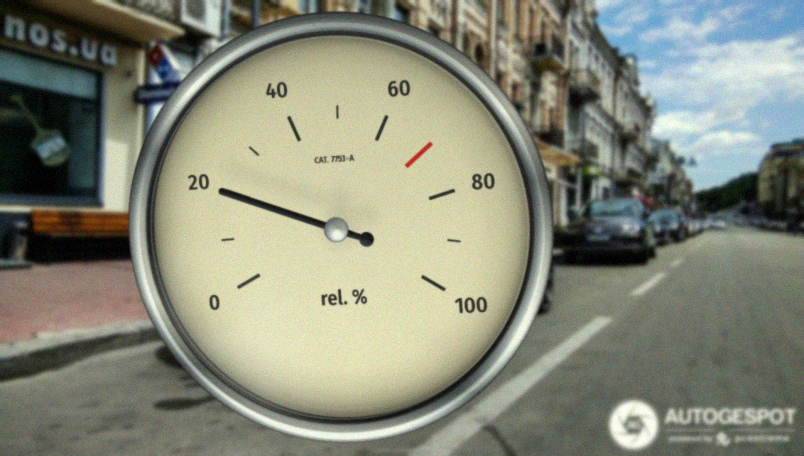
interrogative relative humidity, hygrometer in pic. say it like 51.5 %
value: 20 %
